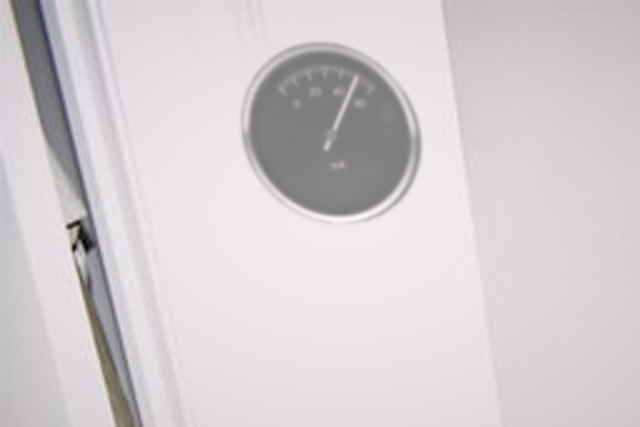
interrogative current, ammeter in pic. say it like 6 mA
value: 50 mA
